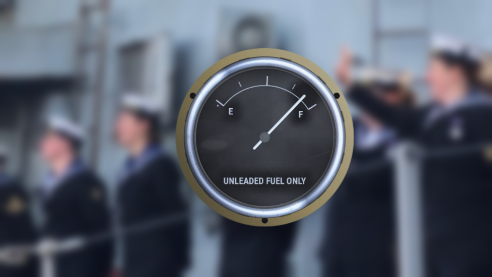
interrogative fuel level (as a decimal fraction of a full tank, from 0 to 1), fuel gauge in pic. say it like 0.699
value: 0.875
